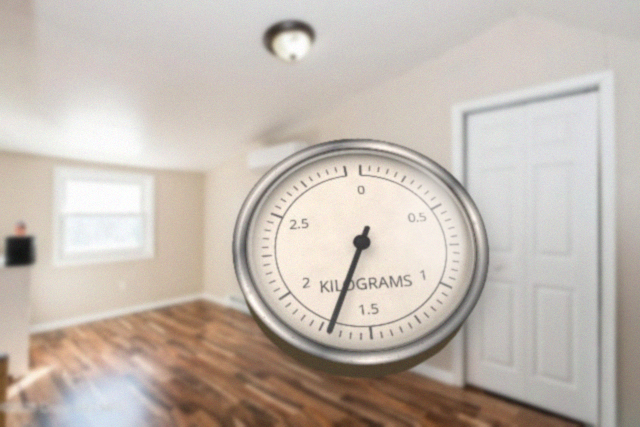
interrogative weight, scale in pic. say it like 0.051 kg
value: 1.7 kg
